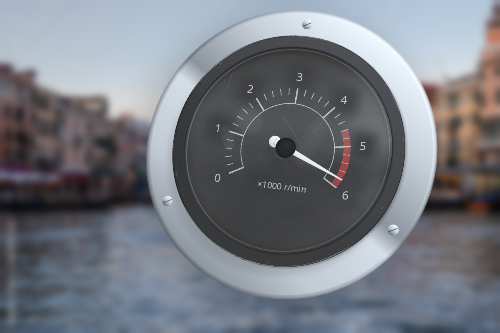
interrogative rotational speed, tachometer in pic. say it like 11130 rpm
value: 5800 rpm
